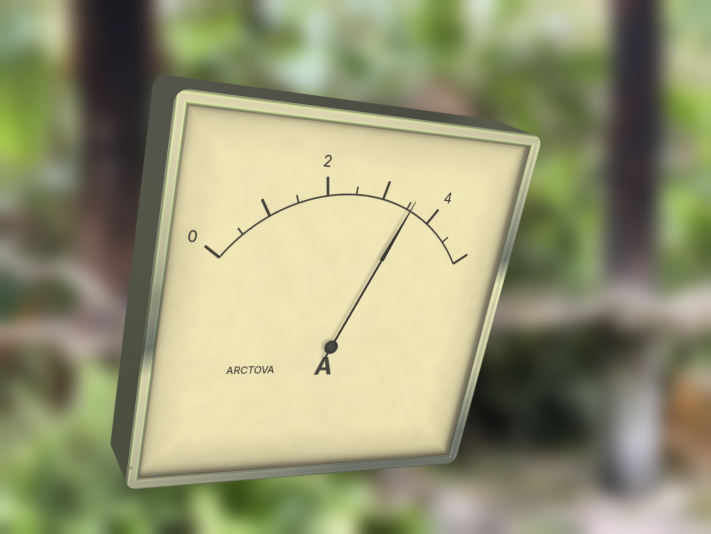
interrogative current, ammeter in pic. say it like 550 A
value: 3.5 A
